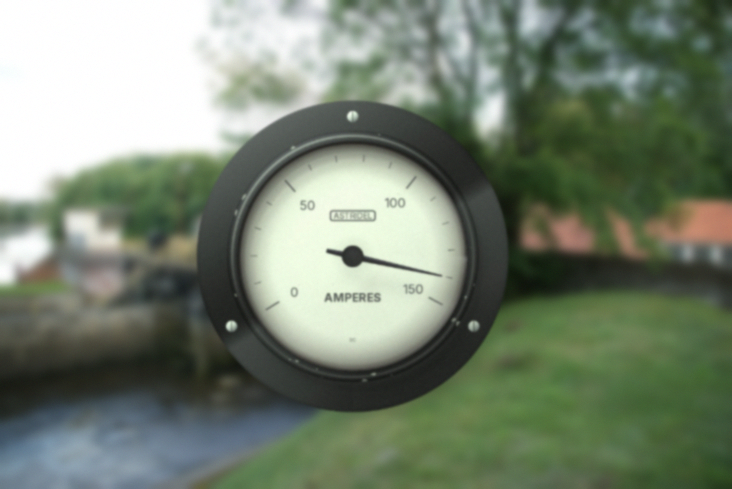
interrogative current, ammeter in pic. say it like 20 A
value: 140 A
